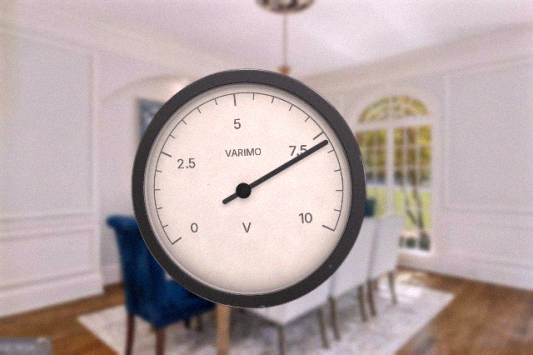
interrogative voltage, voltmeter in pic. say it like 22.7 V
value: 7.75 V
